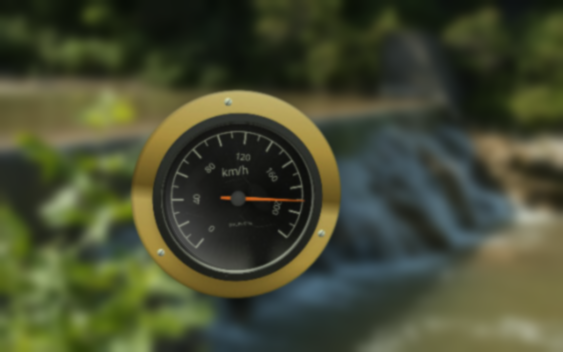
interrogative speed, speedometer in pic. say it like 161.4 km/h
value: 190 km/h
